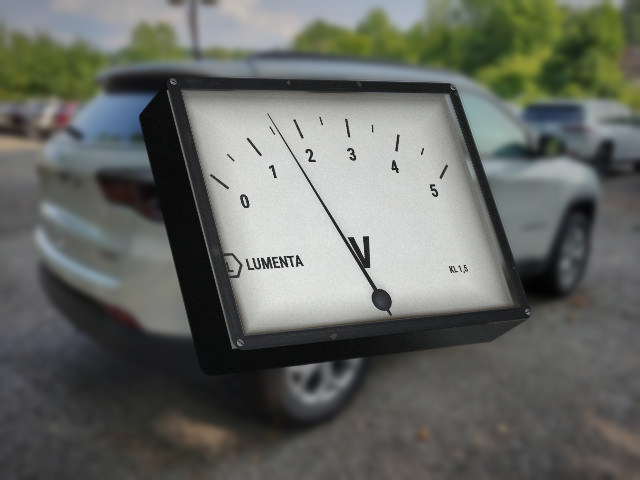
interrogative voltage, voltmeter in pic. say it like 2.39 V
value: 1.5 V
